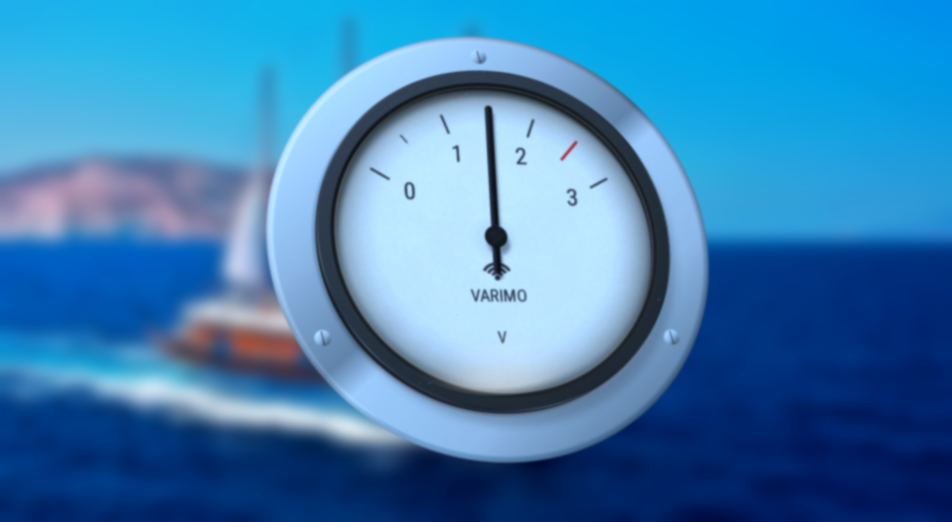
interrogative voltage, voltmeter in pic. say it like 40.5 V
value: 1.5 V
